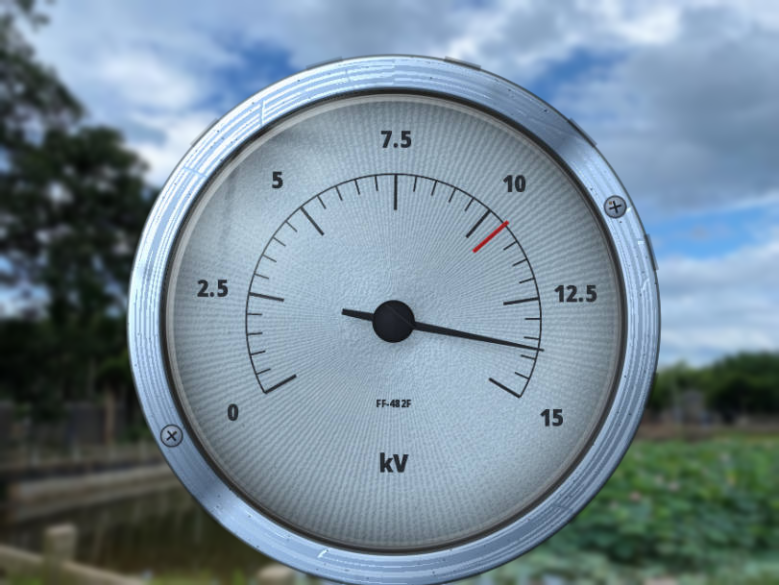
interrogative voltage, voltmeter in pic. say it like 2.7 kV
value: 13.75 kV
